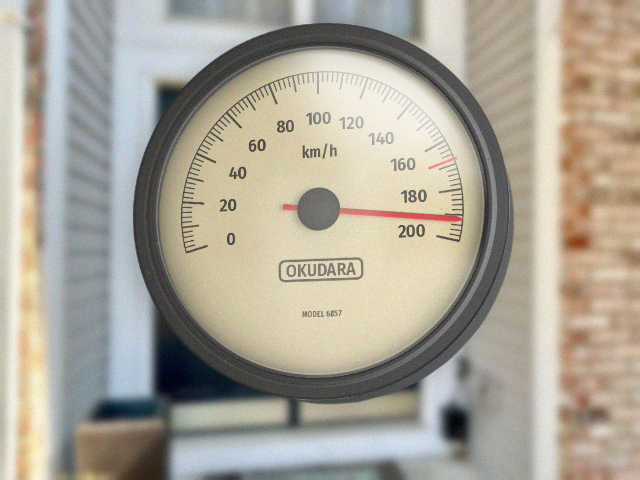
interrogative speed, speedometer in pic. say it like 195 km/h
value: 192 km/h
